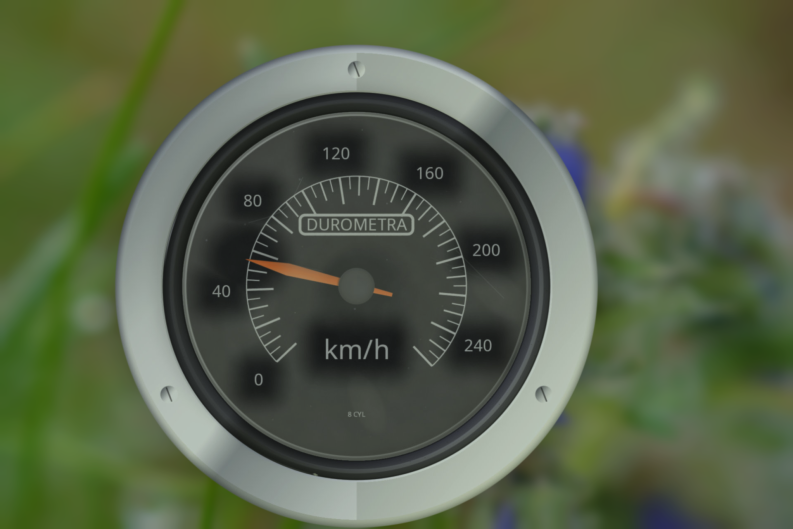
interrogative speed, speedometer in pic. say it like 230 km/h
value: 55 km/h
